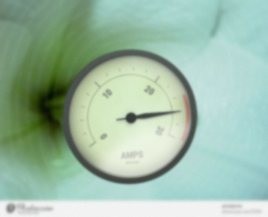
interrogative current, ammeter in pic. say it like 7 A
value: 26 A
